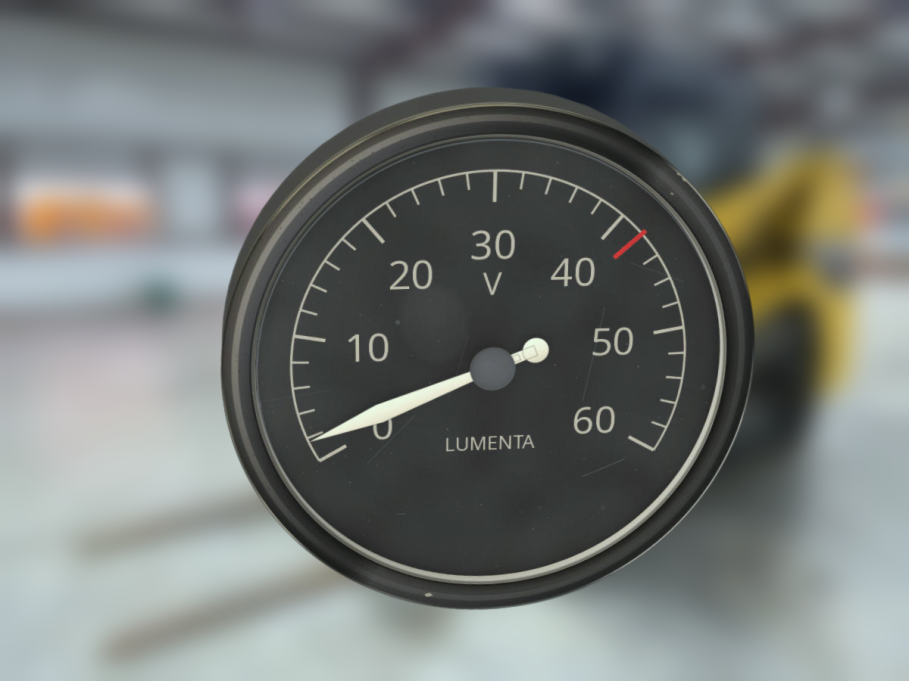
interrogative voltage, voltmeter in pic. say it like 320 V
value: 2 V
